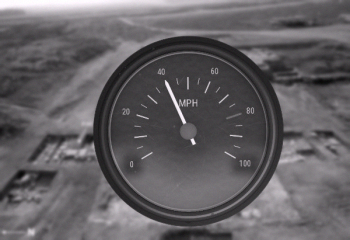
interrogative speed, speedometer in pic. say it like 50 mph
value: 40 mph
